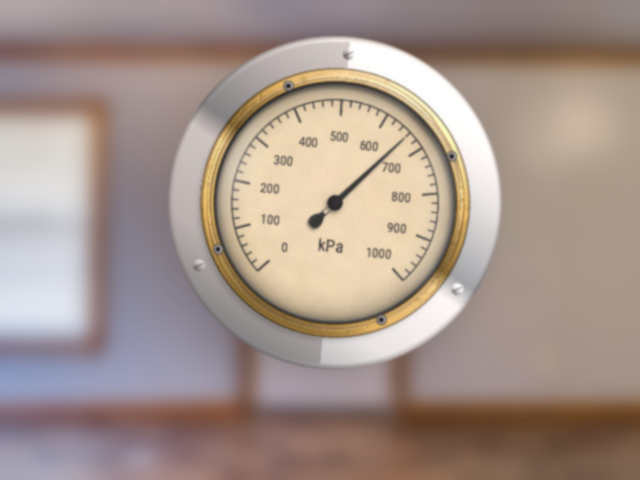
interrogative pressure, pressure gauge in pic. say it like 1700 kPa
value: 660 kPa
